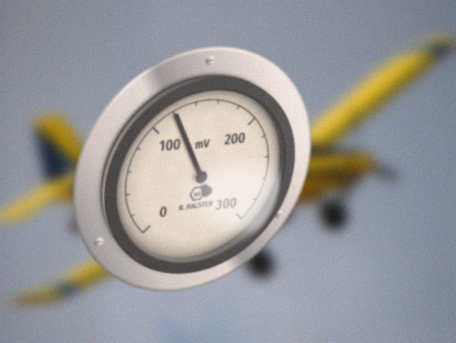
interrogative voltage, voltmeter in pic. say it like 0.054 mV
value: 120 mV
